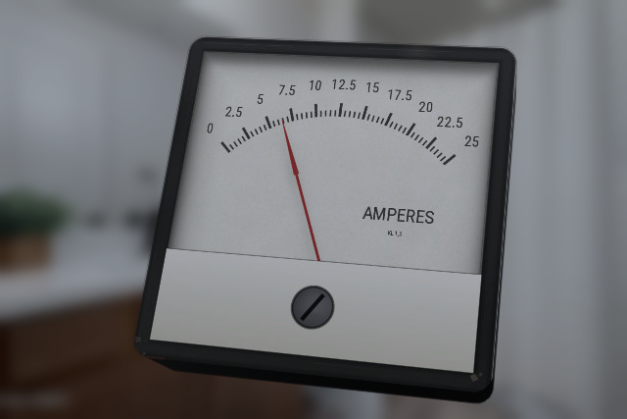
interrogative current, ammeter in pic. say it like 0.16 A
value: 6.5 A
